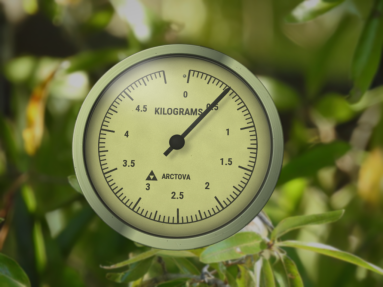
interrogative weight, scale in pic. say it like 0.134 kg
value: 0.5 kg
